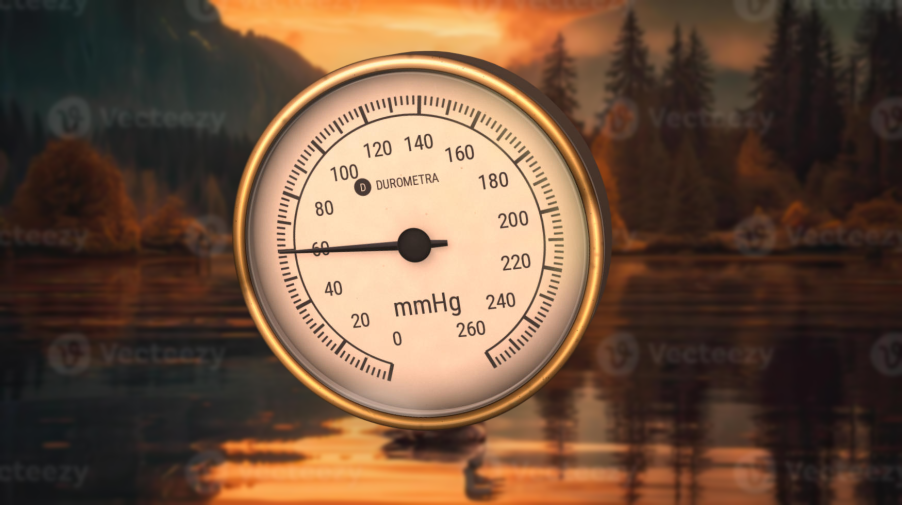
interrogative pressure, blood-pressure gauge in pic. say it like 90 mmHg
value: 60 mmHg
